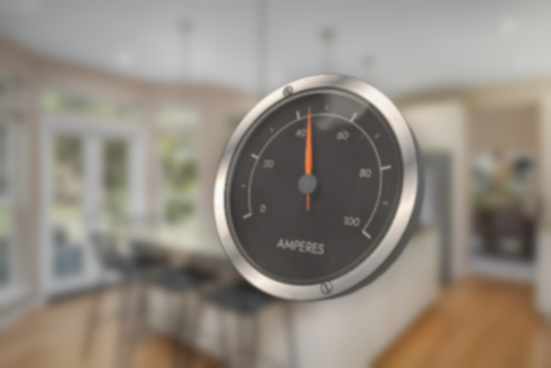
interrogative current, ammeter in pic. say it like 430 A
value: 45 A
